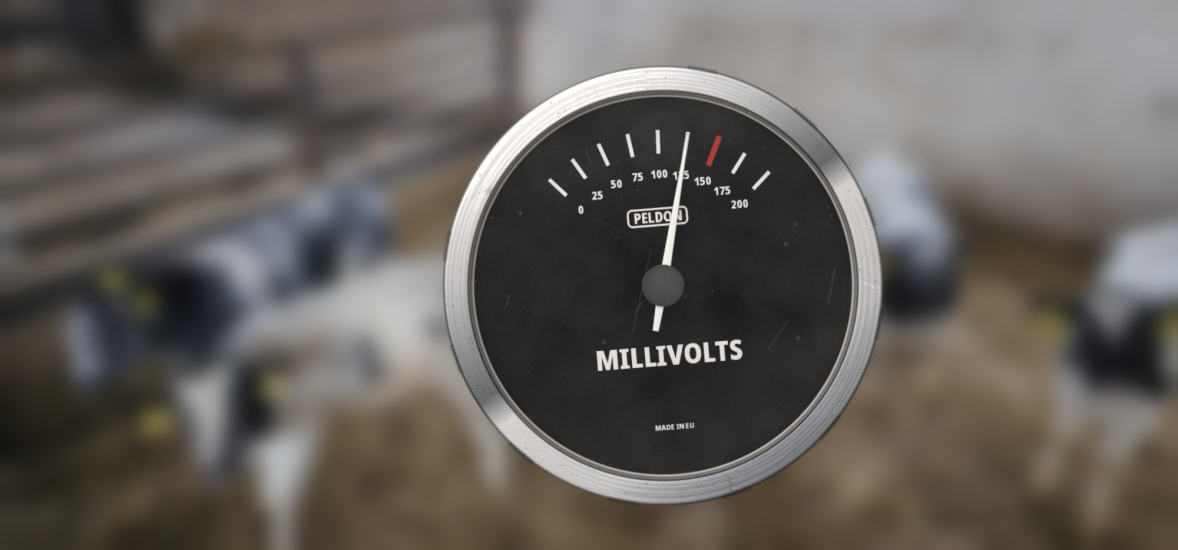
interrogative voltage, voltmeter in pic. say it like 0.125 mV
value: 125 mV
